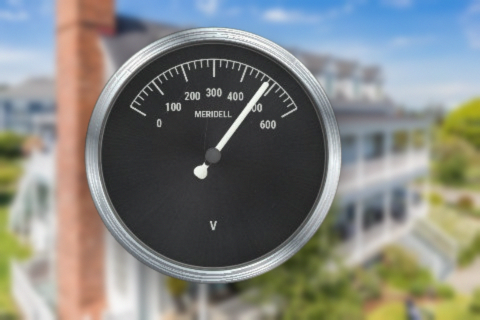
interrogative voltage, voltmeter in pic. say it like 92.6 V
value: 480 V
